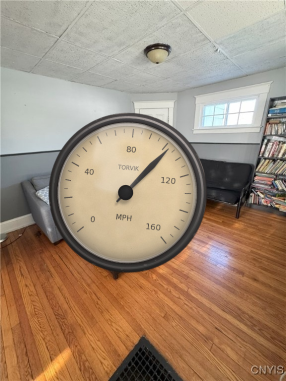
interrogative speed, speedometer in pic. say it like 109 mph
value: 102.5 mph
